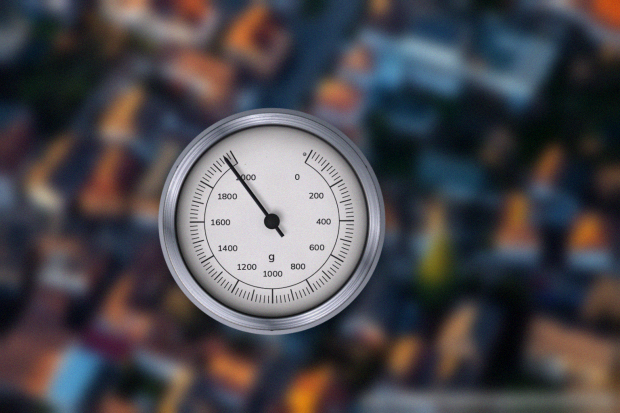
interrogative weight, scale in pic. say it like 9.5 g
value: 1960 g
